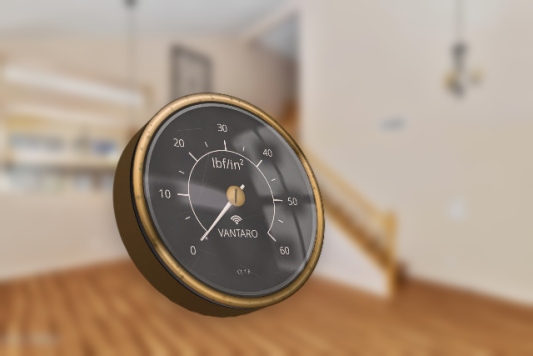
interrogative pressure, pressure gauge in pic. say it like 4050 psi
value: 0 psi
